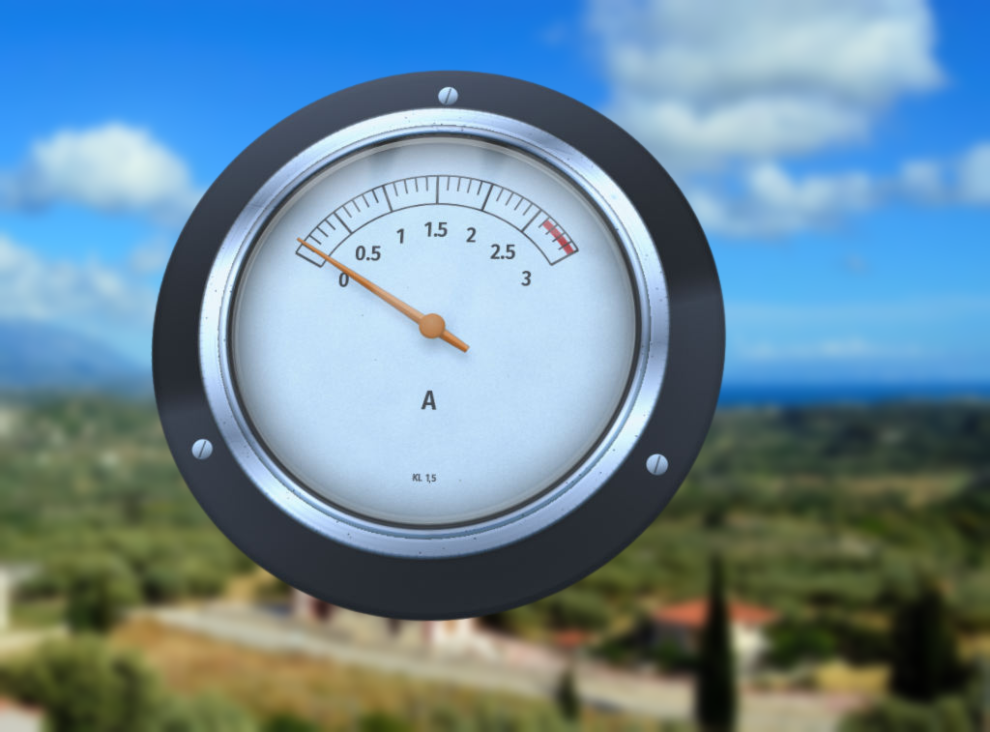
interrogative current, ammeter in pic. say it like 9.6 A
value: 0.1 A
